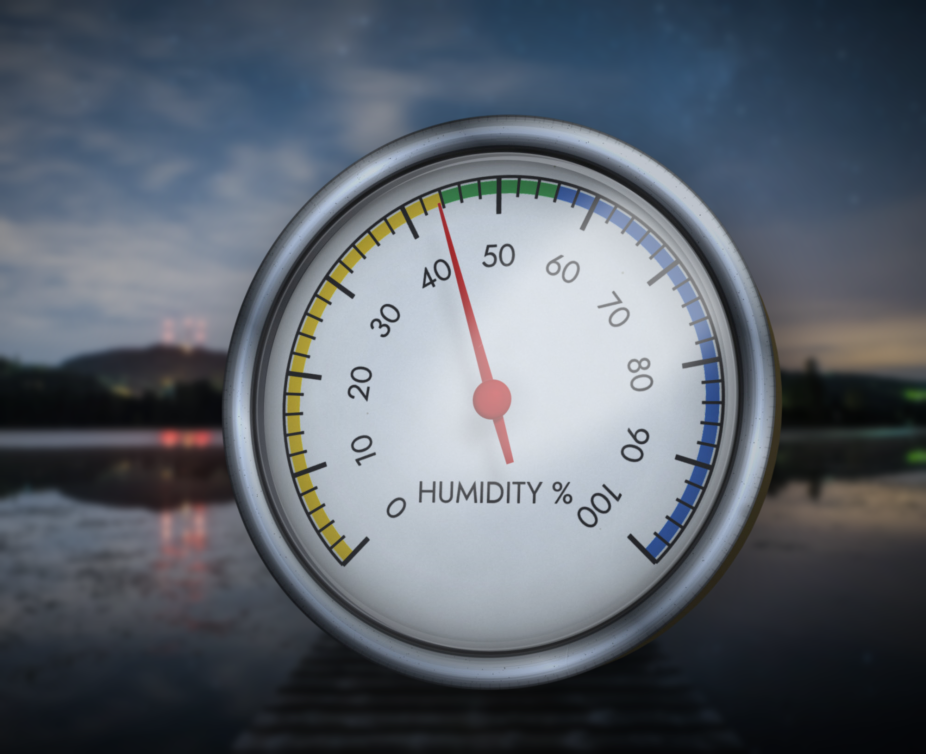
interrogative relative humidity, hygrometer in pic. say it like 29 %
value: 44 %
